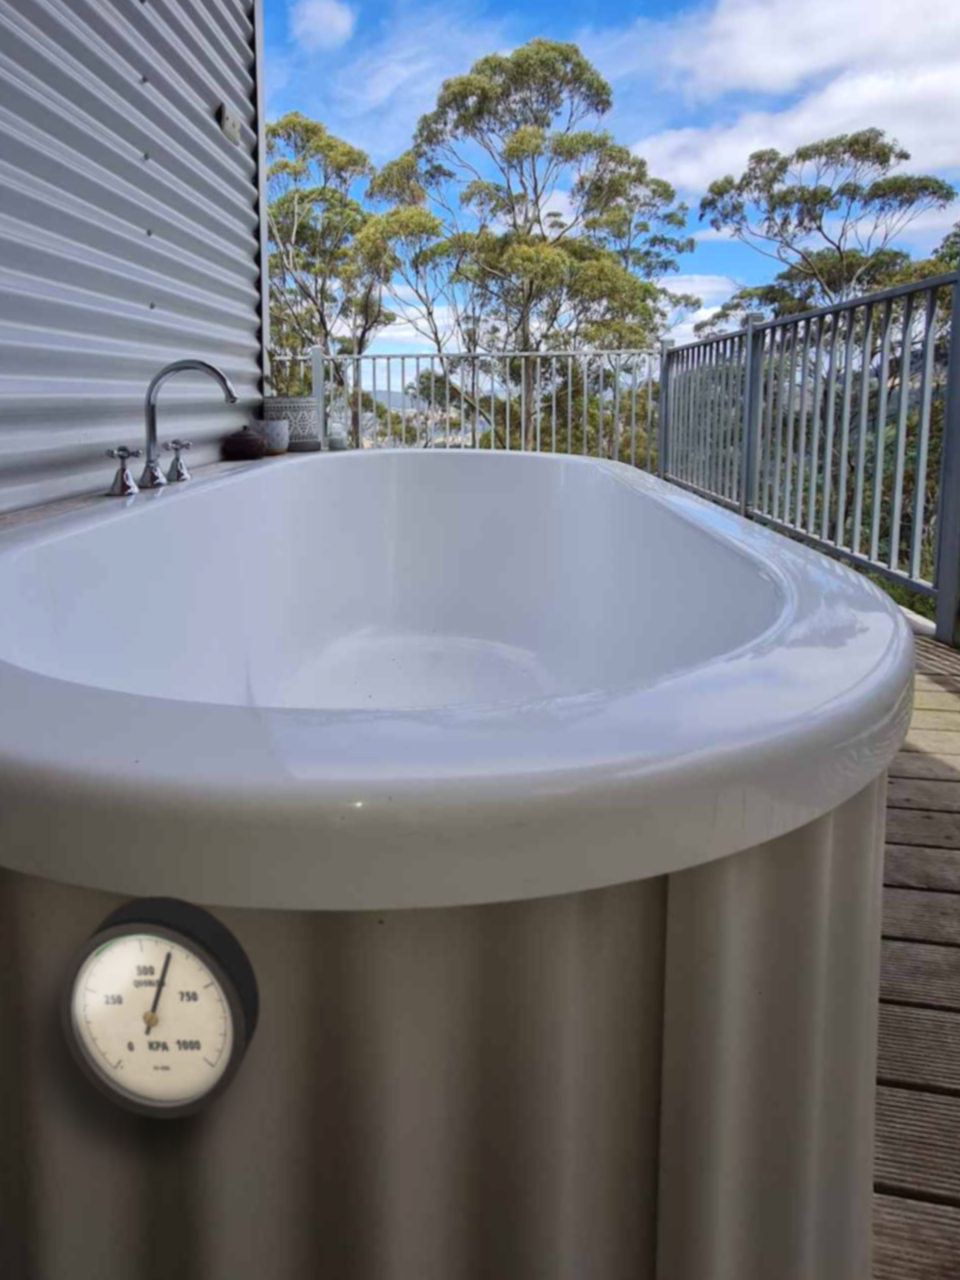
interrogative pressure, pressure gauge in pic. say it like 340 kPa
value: 600 kPa
